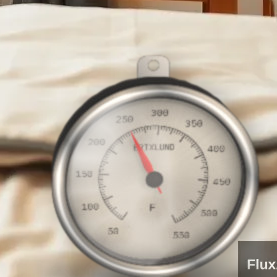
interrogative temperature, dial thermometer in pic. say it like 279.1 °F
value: 250 °F
